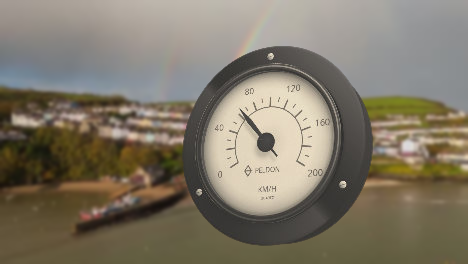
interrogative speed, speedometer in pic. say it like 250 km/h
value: 65 km/h
